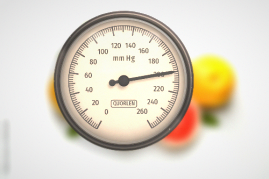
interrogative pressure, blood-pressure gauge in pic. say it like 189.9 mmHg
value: 200 mmHg
